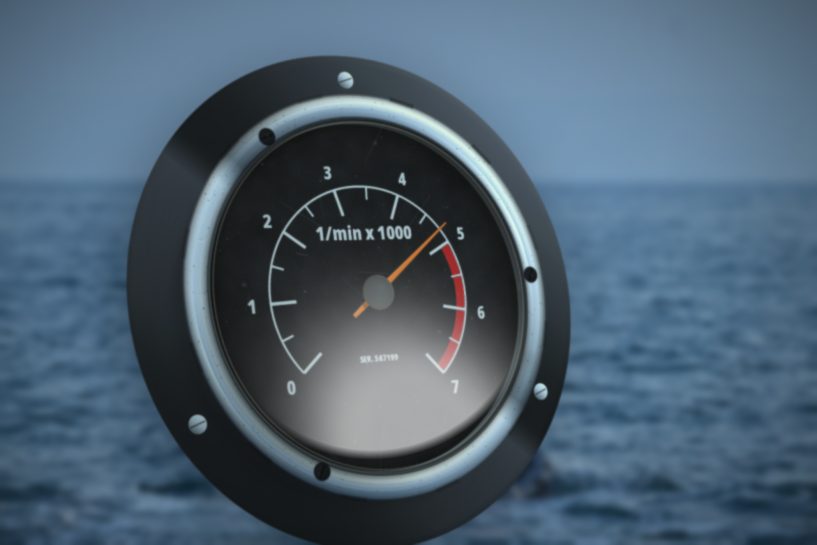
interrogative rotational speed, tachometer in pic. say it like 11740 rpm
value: 4750 rpm
